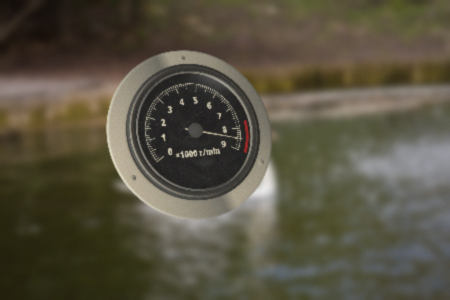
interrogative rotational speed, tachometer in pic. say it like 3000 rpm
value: 8500 rpm
